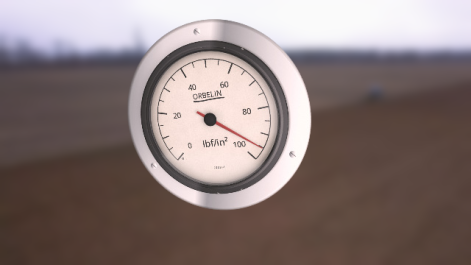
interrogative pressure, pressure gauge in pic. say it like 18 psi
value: 95 psi
